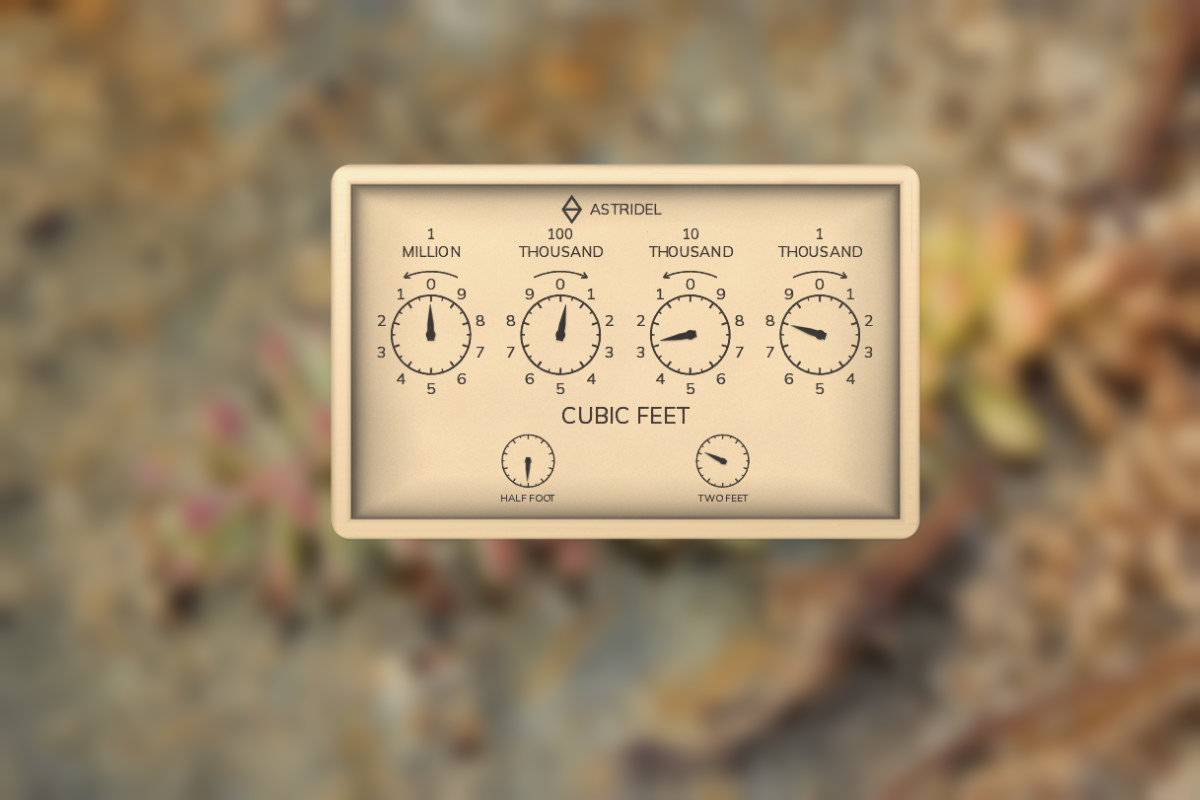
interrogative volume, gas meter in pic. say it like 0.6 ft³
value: 2800 ft³
